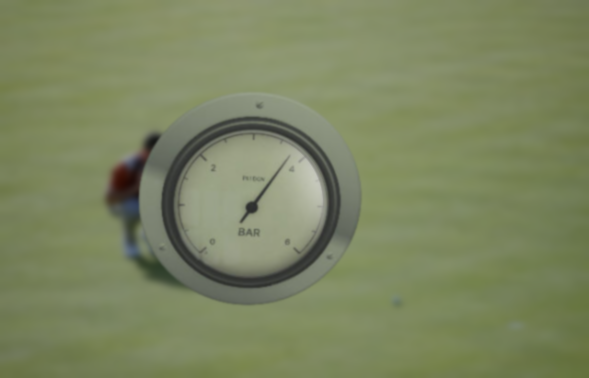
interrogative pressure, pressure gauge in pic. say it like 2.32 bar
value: 3.75 bar
